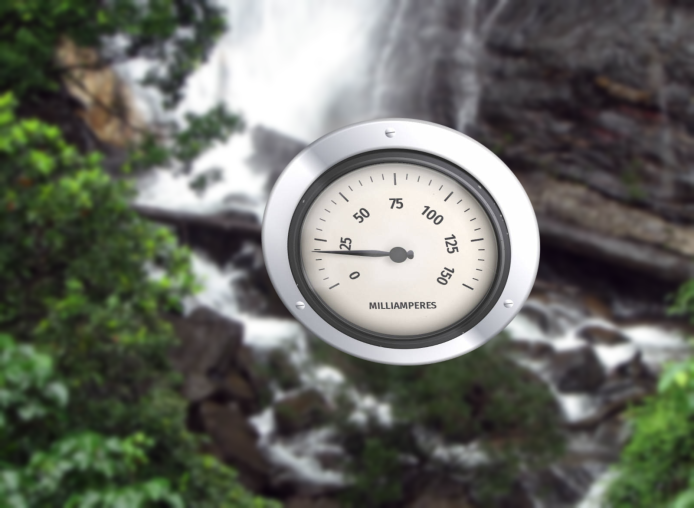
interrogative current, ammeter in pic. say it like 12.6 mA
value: 20 mA
